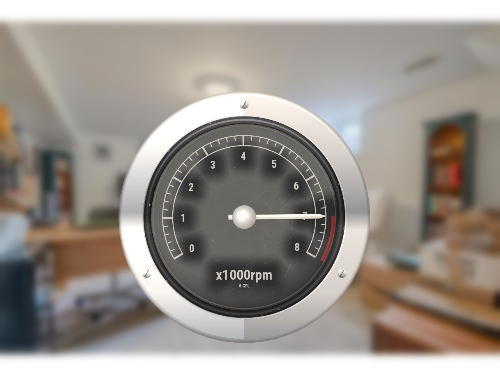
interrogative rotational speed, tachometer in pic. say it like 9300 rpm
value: 7000 rpm
